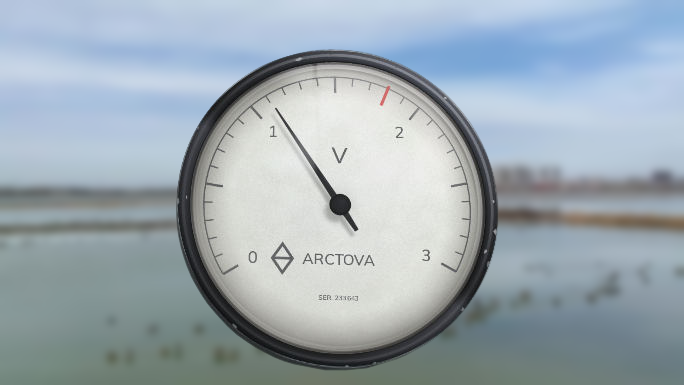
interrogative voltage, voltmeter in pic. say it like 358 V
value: 1.1 V
